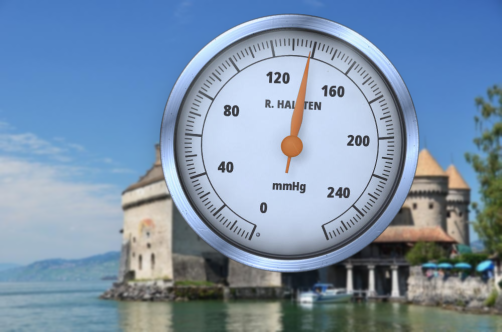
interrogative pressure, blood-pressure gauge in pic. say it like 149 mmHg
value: 138 mmHg
